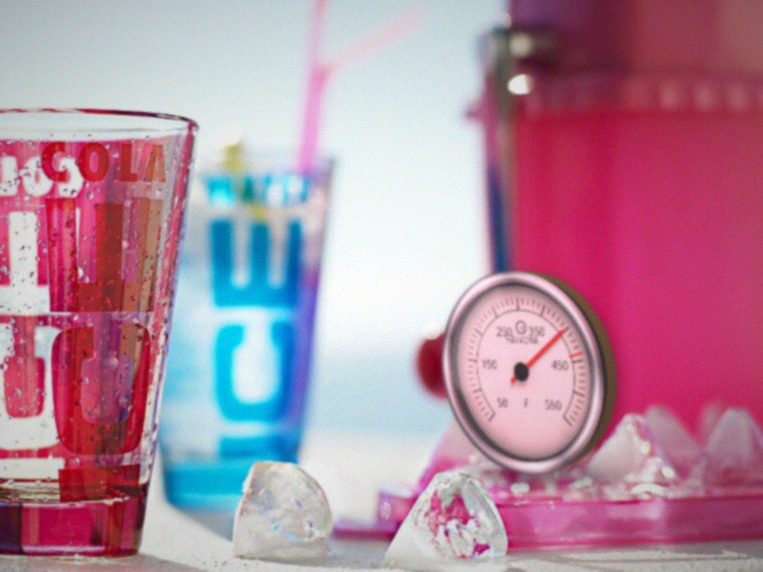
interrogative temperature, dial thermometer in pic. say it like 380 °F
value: 400 °F
